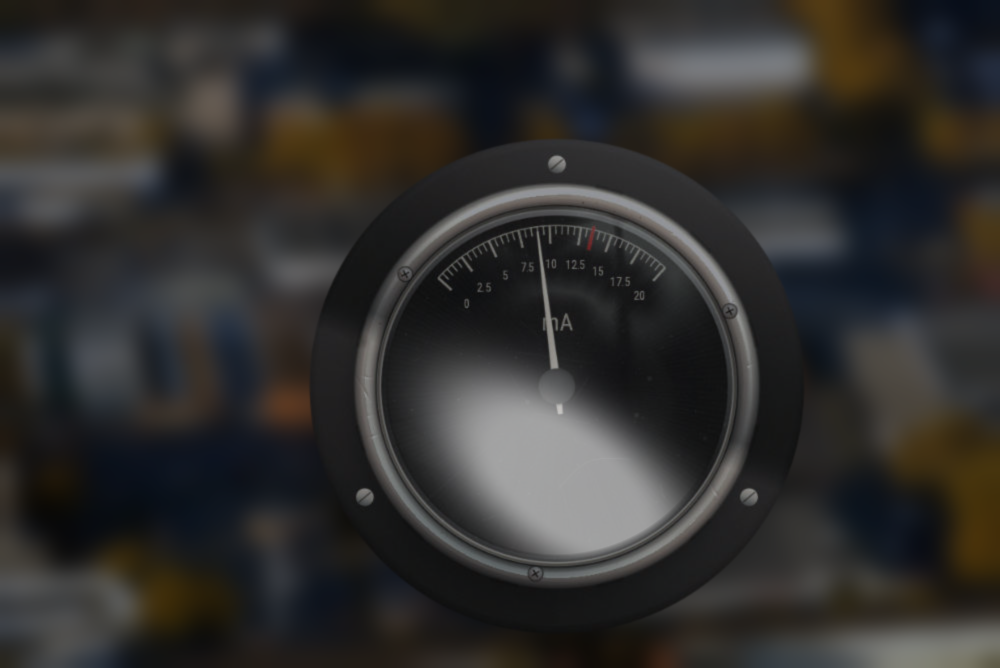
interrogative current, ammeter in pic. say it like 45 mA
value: 9 mA
